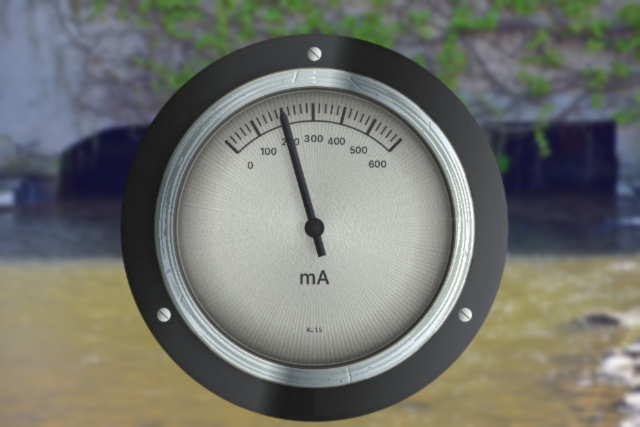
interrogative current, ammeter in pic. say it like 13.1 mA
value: 200 mA
